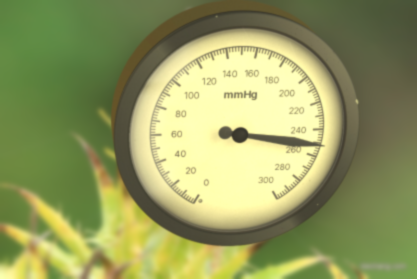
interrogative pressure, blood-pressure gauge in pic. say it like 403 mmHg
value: 250 mmHg
